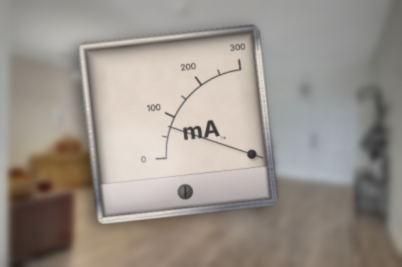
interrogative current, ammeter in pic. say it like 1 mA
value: 75 mA
